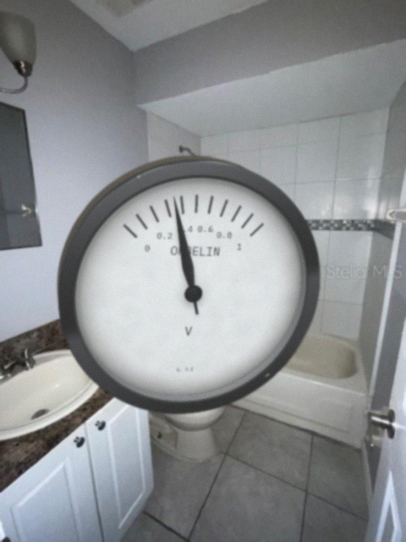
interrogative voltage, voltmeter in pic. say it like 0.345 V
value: 0.35 V
